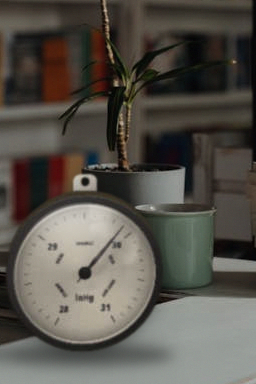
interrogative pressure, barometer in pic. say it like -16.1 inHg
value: 29.9 inHg
